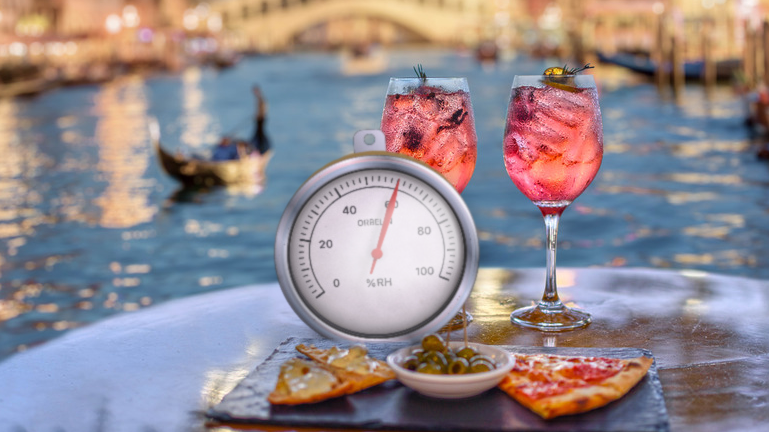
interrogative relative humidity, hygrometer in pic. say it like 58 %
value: 60 %
